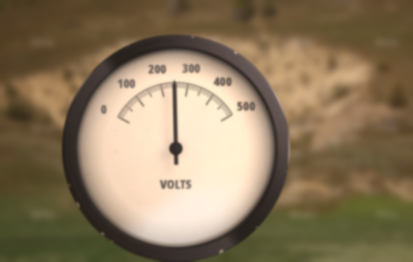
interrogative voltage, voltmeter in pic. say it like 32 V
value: 250 V
